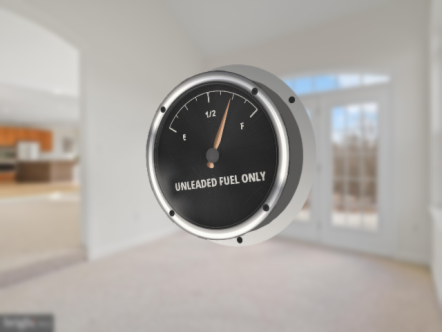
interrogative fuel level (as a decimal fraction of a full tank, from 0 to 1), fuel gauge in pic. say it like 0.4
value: 0.75
